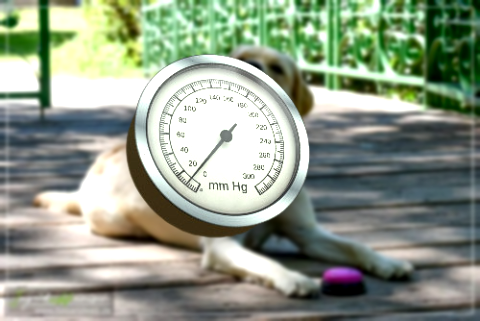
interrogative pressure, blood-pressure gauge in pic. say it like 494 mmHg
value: 10 mmHg
